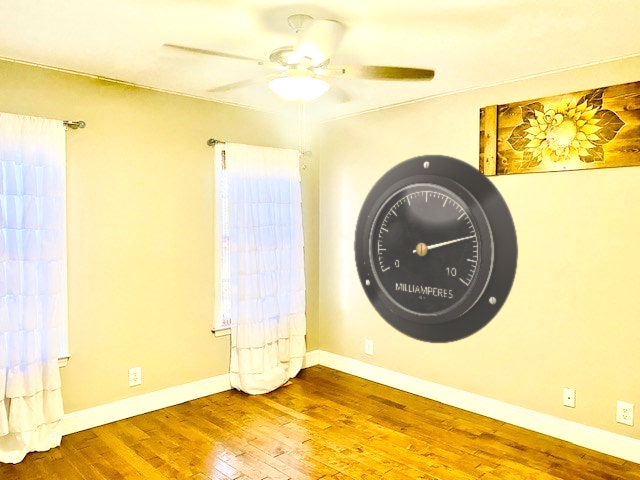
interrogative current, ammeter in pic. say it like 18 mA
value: 8 mA
